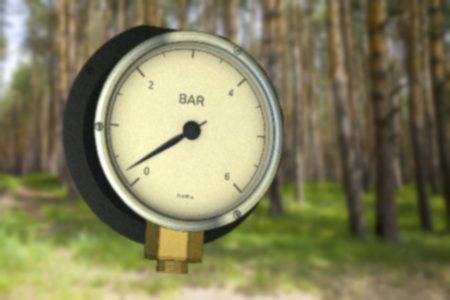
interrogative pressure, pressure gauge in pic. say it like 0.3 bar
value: 0.25 bar
